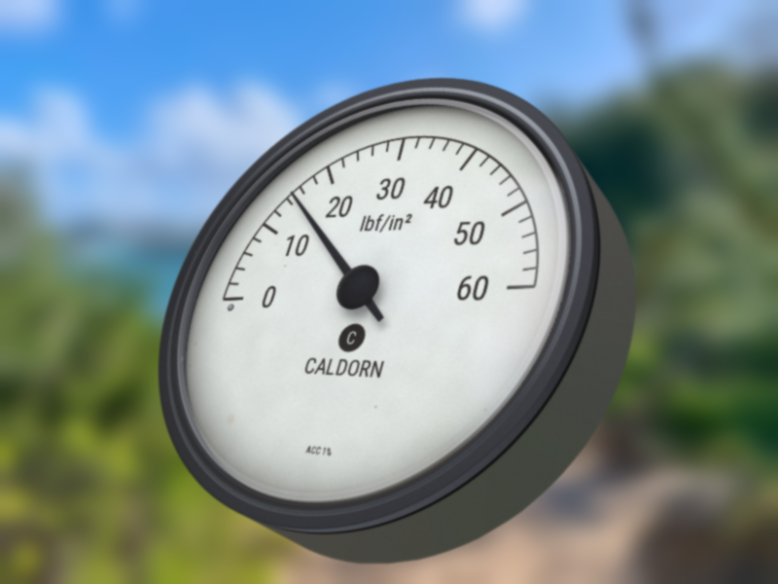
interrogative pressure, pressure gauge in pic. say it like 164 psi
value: 15 psi
